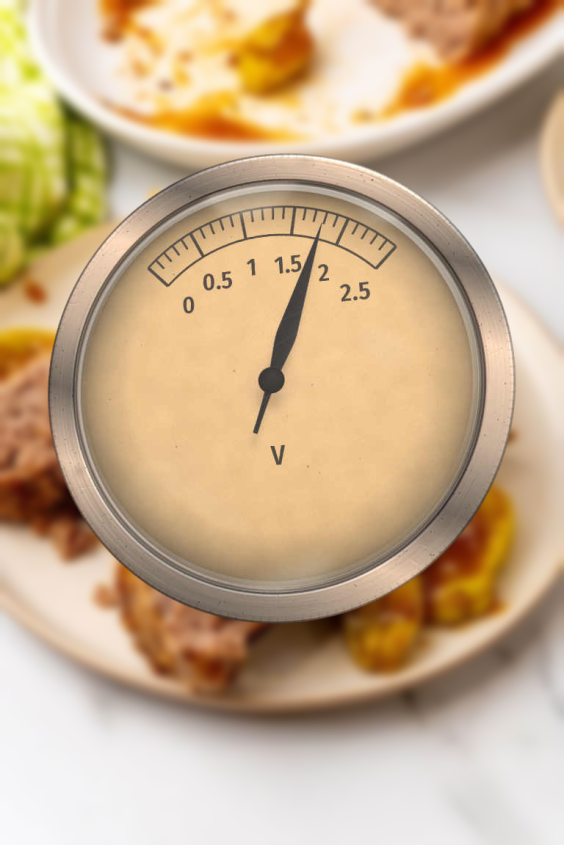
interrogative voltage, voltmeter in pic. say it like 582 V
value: 1.8 V
